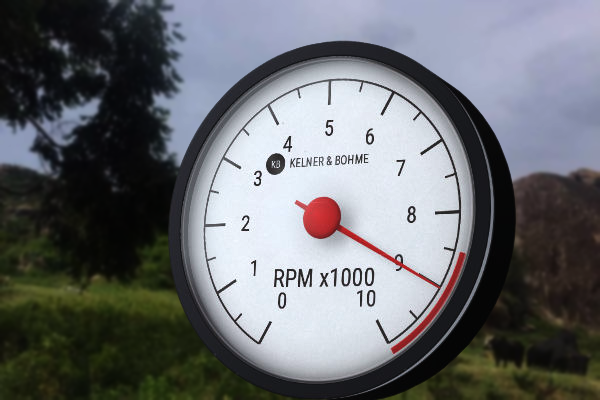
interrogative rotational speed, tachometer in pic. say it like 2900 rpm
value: 9000 rpm
